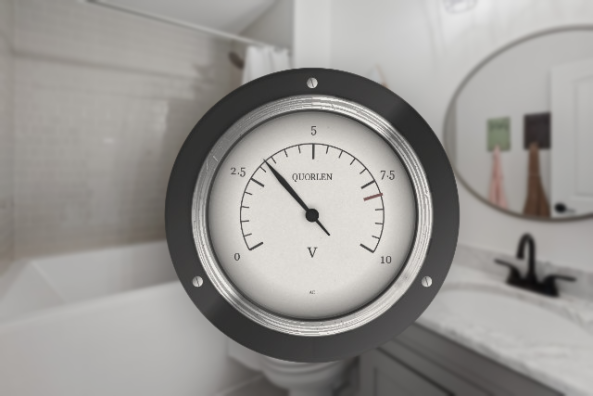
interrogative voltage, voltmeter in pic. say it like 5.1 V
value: 3.25 V
